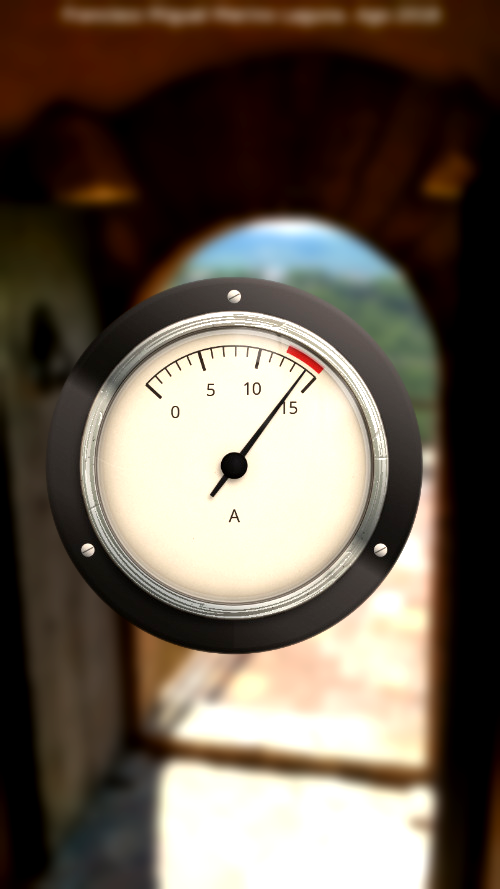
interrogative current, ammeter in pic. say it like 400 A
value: 14 A
